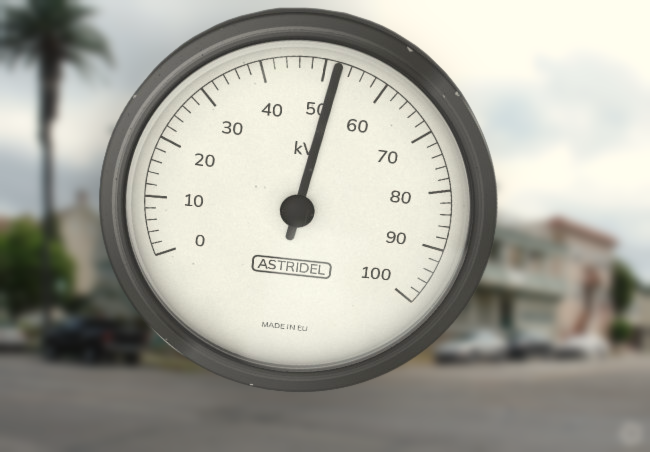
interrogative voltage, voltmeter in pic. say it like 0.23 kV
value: 52 kV
